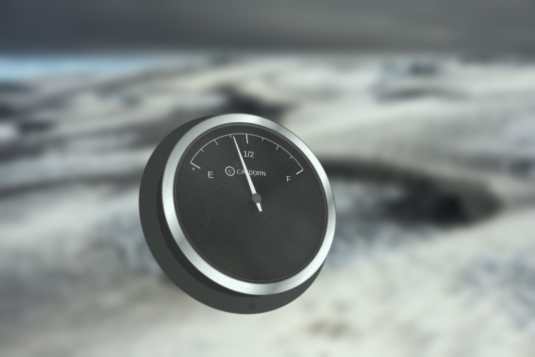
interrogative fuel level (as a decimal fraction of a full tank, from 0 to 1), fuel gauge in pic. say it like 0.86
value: 0.375
